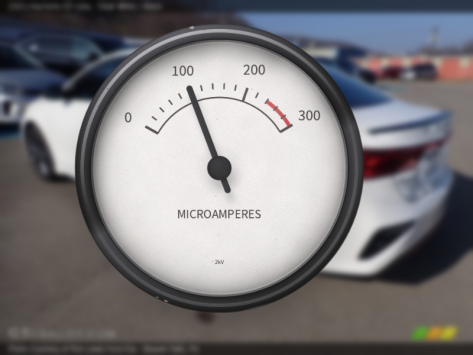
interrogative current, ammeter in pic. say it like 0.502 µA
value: 100 µA
